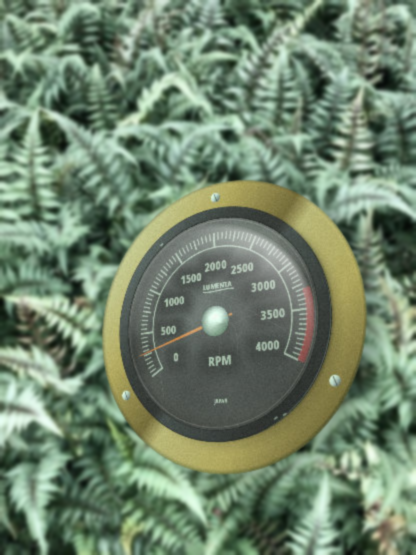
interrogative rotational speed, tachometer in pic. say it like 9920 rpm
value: 250 rpm
